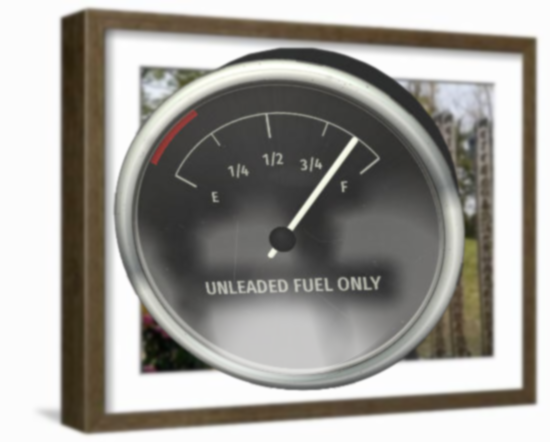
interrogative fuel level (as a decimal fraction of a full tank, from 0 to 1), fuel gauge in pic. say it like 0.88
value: 0.875
